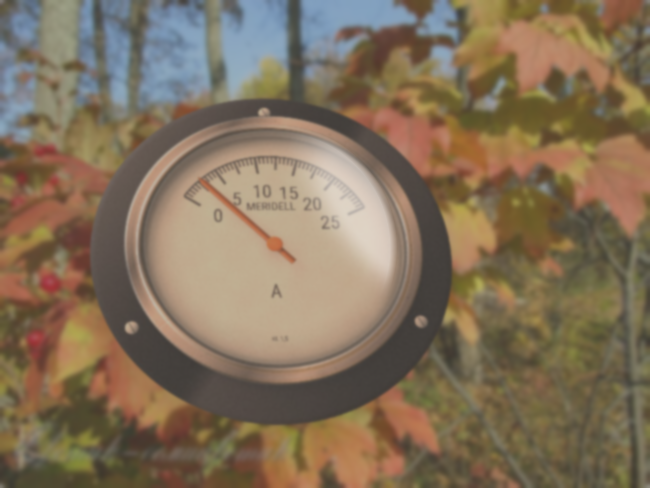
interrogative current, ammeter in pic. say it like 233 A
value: 2.5 A
